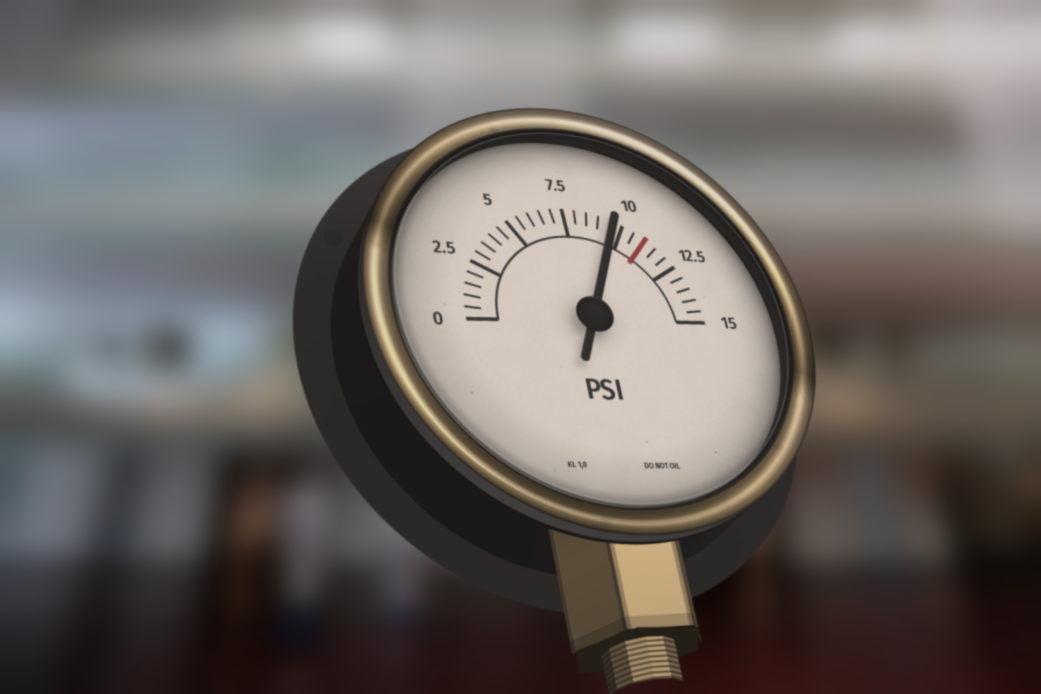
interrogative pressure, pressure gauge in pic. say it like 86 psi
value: 9.5 psi
